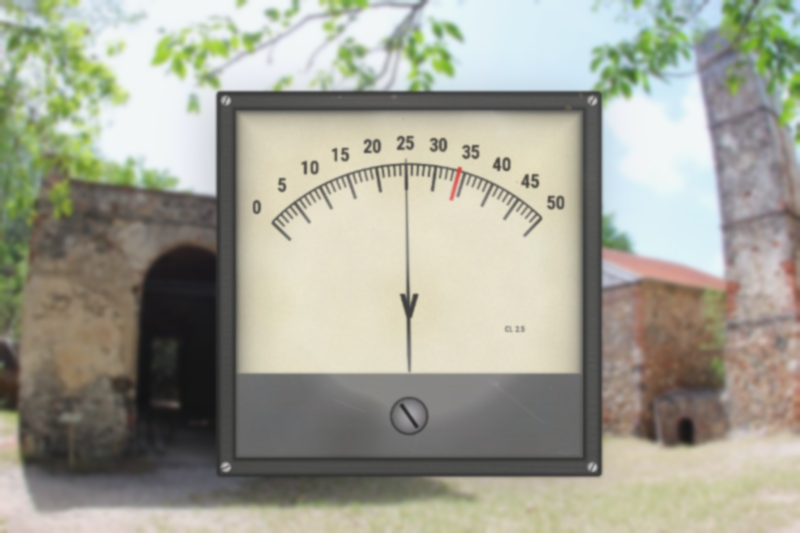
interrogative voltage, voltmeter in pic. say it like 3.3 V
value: 25 V
